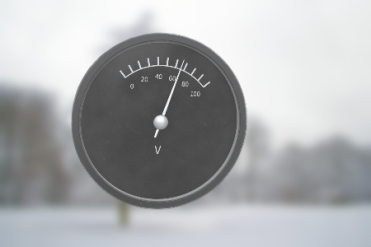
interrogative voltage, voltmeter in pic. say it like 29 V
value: 65 V
